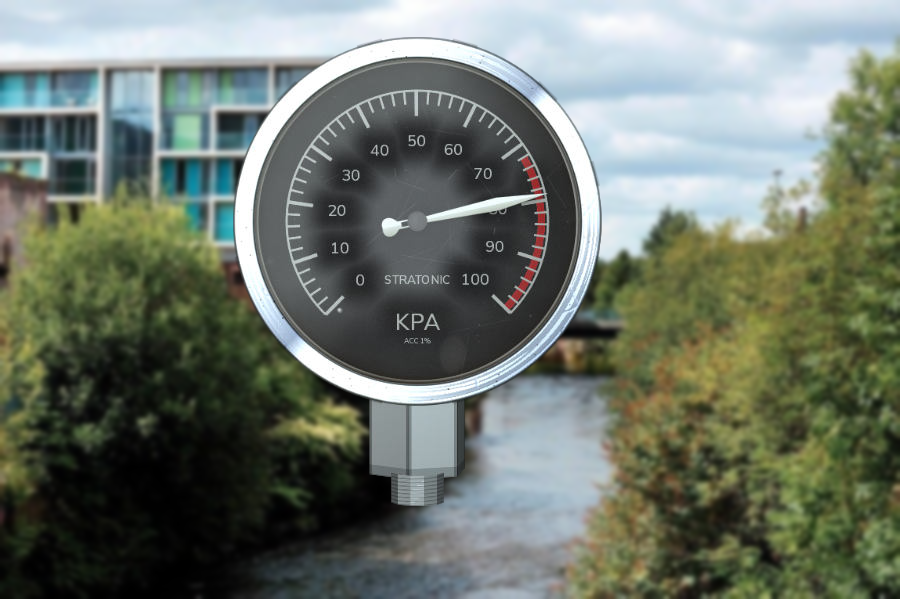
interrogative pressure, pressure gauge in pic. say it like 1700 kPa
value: 79 kPa
